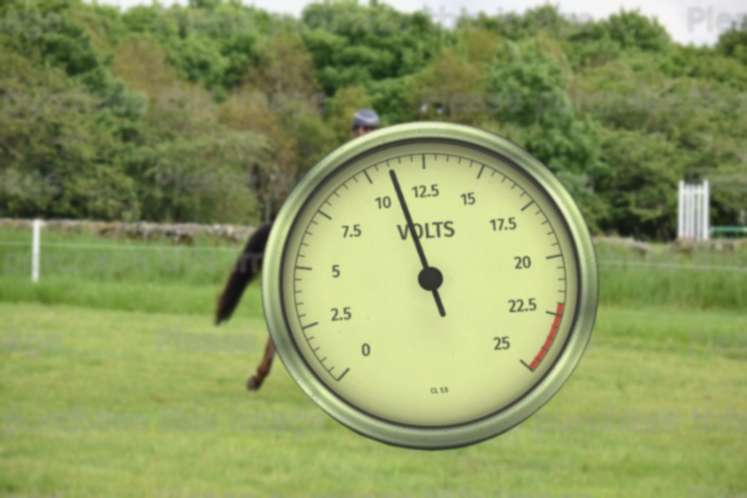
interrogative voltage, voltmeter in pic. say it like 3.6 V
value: 11 V
